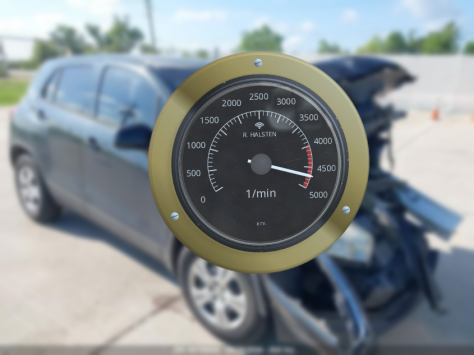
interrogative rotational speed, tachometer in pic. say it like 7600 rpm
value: 4700 rpm
